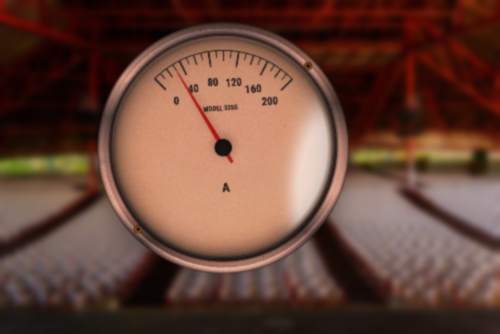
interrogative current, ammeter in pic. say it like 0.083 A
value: 30 A
